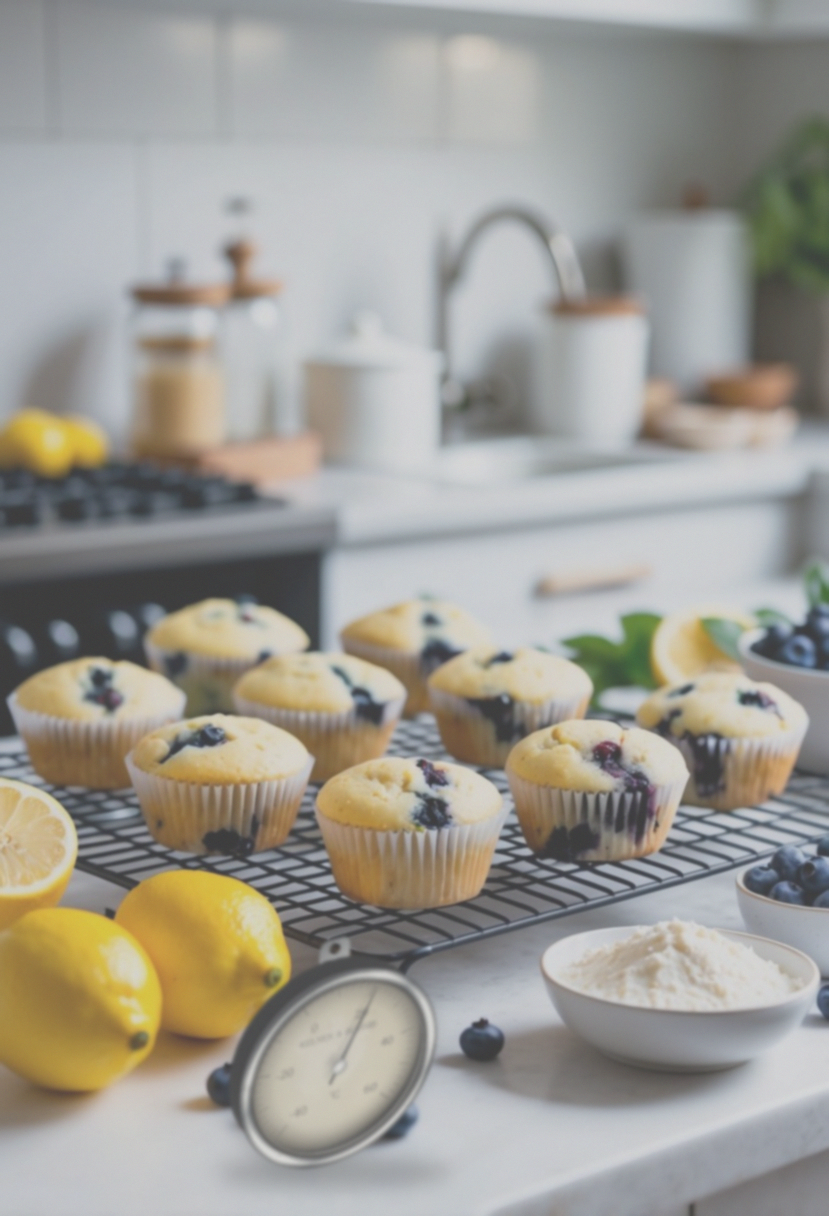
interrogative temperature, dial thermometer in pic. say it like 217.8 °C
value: 20 °C
